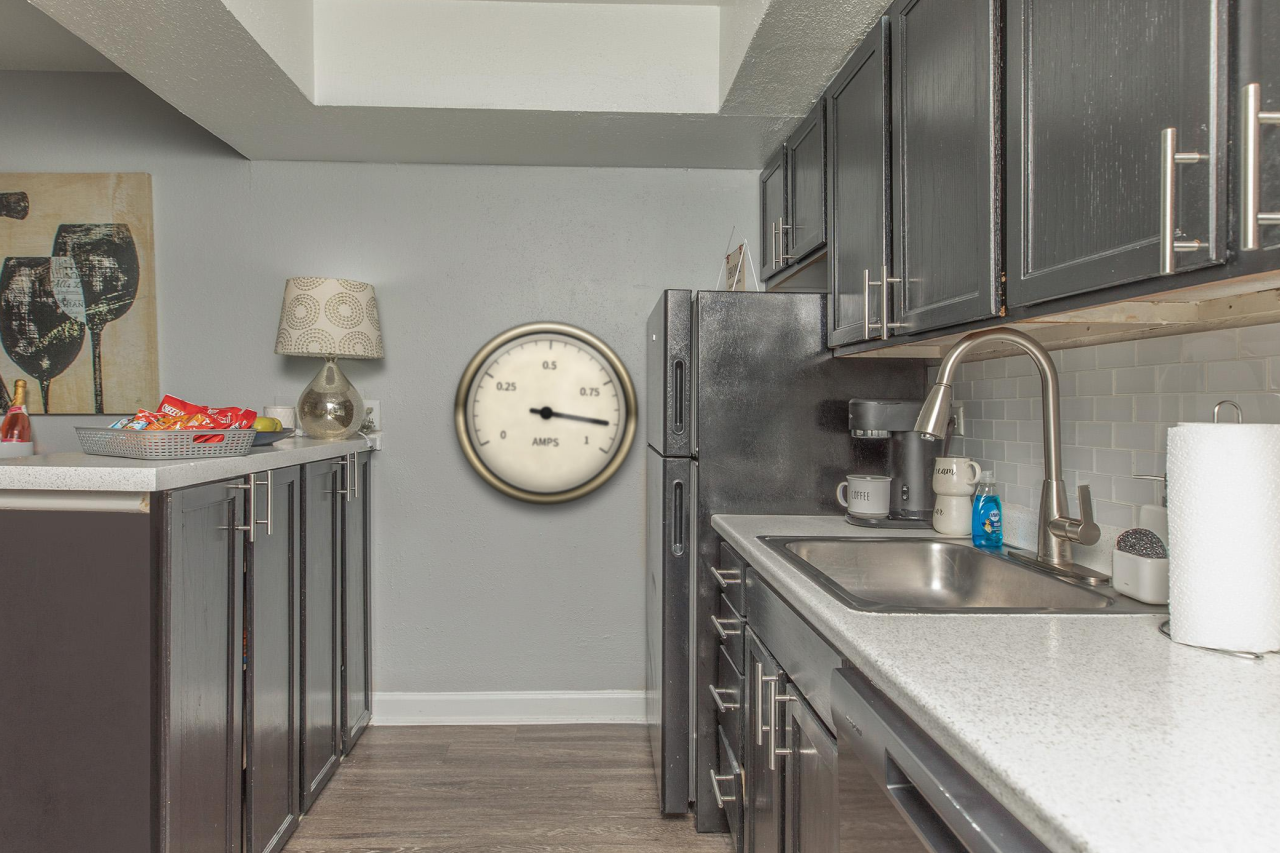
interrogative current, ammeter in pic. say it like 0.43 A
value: 0.9 A
